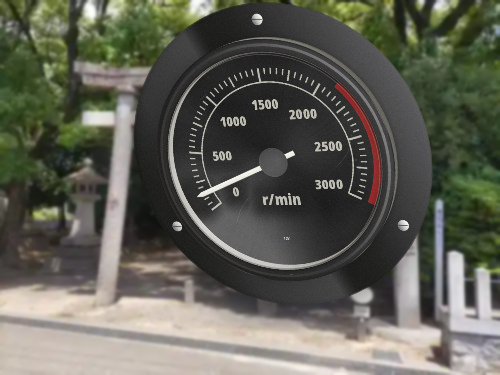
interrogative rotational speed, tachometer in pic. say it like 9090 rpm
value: 150 rpm
